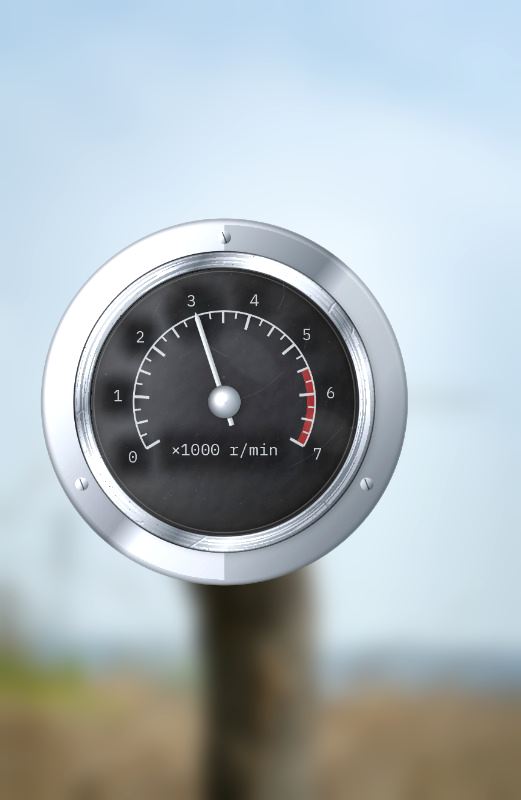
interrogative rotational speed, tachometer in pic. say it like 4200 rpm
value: 3000 rpm
